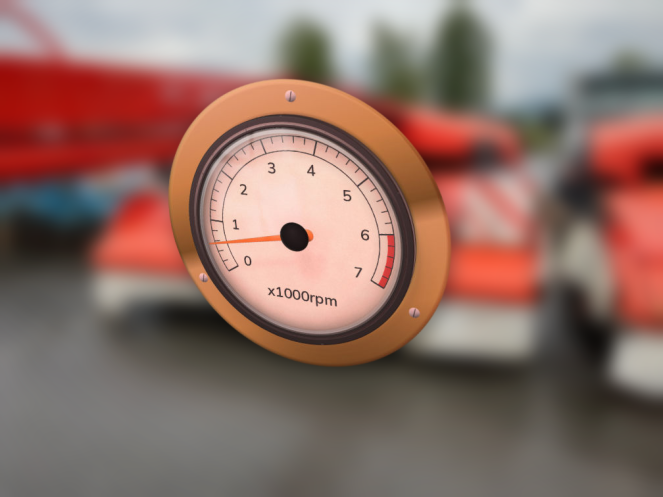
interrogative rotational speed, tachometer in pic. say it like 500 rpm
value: 600 rpm
